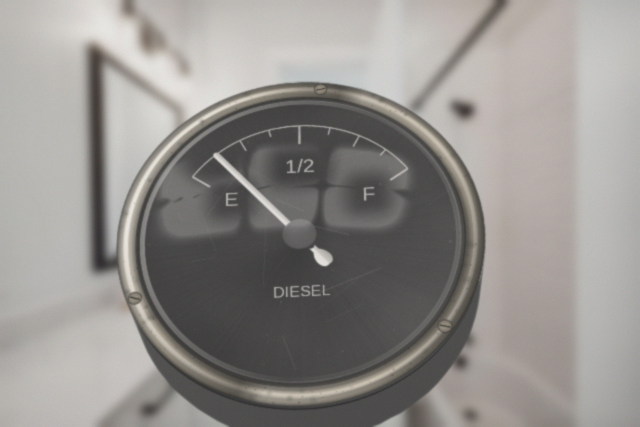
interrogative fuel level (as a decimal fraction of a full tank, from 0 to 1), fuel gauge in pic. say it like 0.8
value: 0.125
